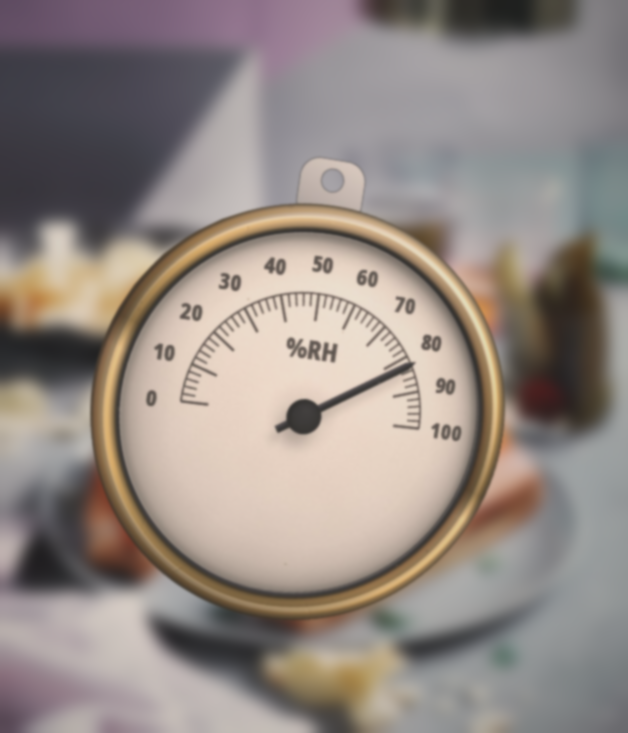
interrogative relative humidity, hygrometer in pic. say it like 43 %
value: 82 %
